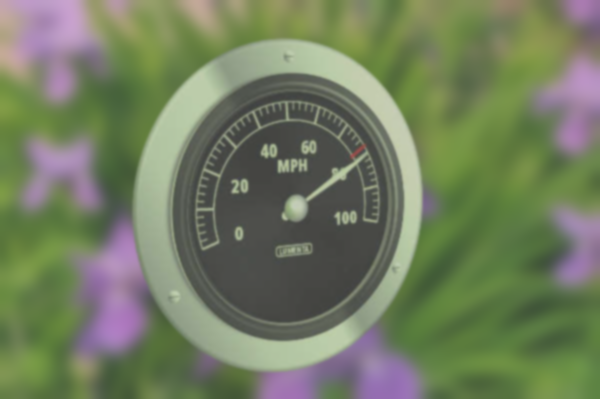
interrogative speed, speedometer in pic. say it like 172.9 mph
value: 80 mph
